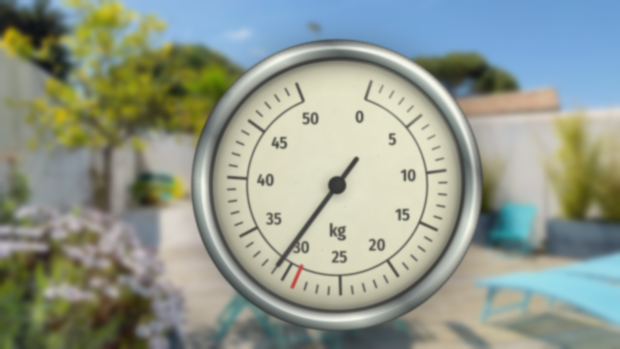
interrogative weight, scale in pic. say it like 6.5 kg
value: 31 kg
